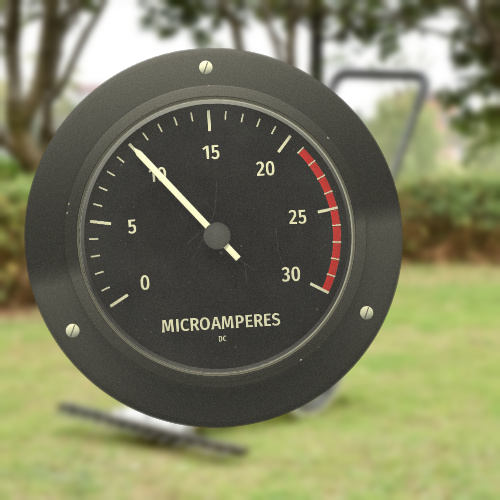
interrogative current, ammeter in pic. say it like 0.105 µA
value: 10 µA
